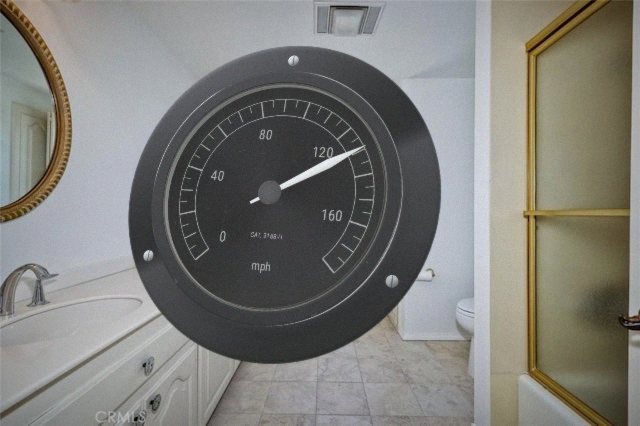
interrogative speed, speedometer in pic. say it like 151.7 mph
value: 130 mph
